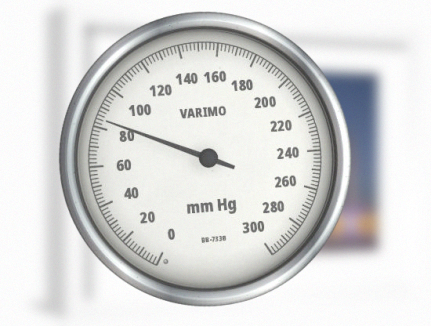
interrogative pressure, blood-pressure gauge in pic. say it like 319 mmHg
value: 84 mmHg
